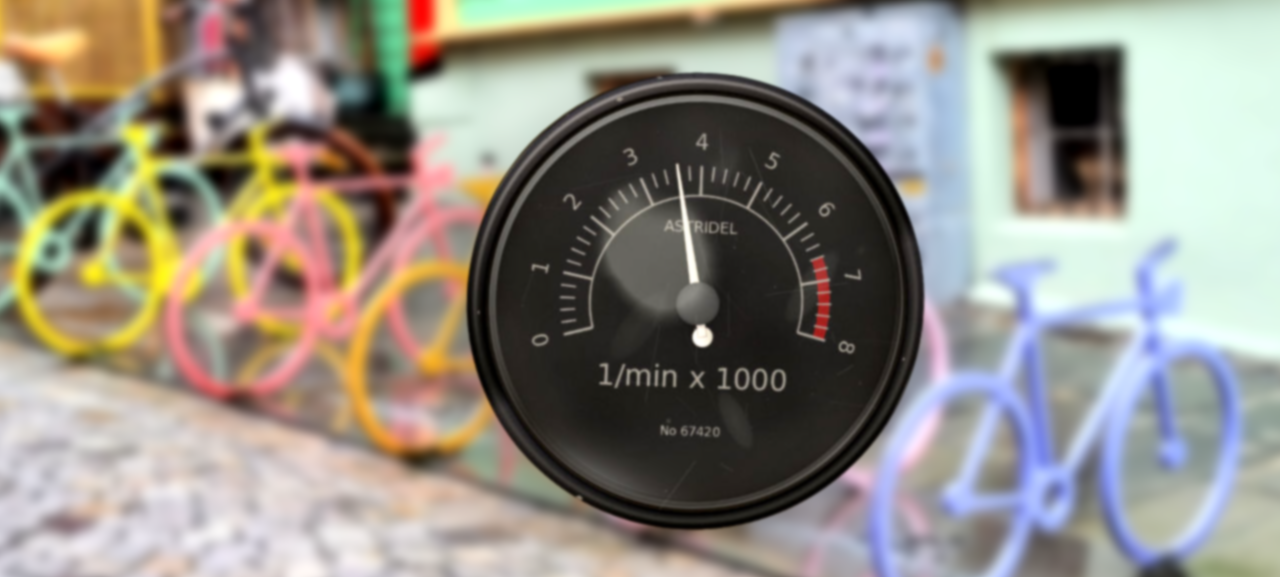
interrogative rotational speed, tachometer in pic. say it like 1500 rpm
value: 3600 rpm
